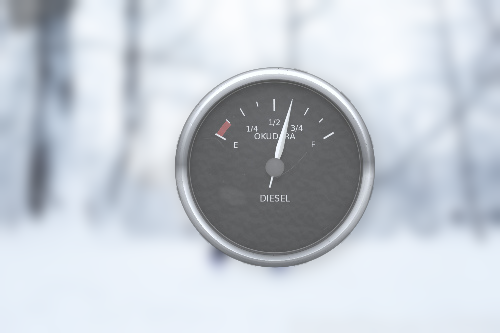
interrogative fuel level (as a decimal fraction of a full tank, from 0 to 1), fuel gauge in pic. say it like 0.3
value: 0.625
